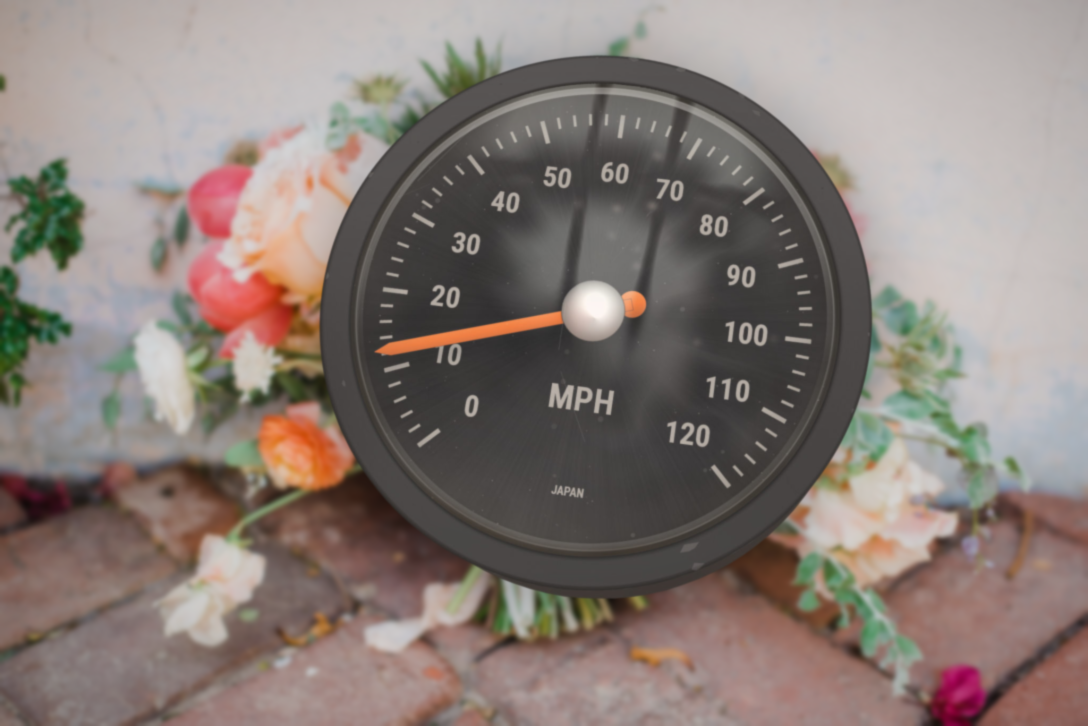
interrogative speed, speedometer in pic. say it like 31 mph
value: 12 mph
